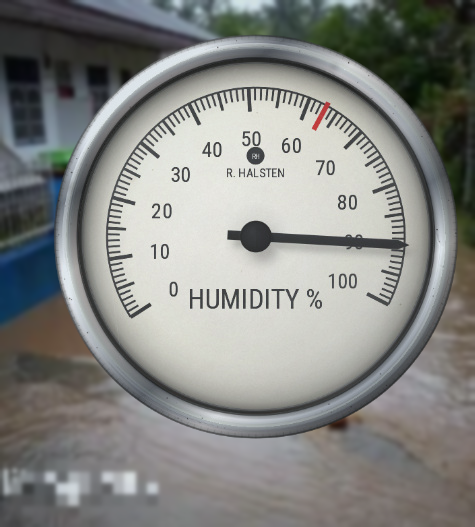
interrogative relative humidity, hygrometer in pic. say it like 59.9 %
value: 90 %
